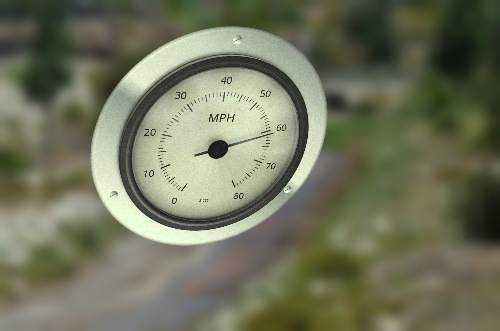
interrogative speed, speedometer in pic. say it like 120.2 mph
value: 60 mph
